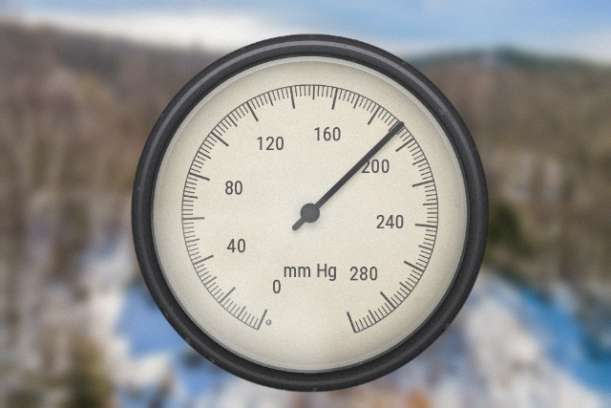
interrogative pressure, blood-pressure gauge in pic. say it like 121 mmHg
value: 192 mmHg
